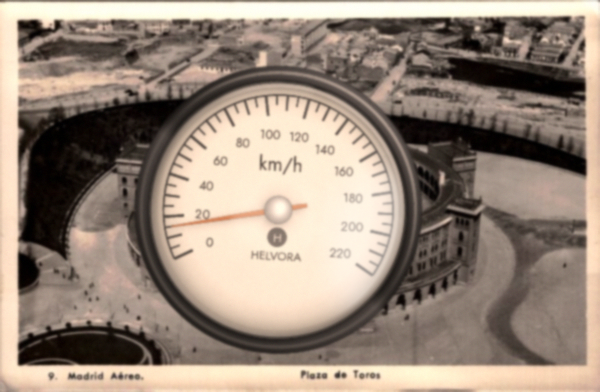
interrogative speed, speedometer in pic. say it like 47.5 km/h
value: 15 km/h
